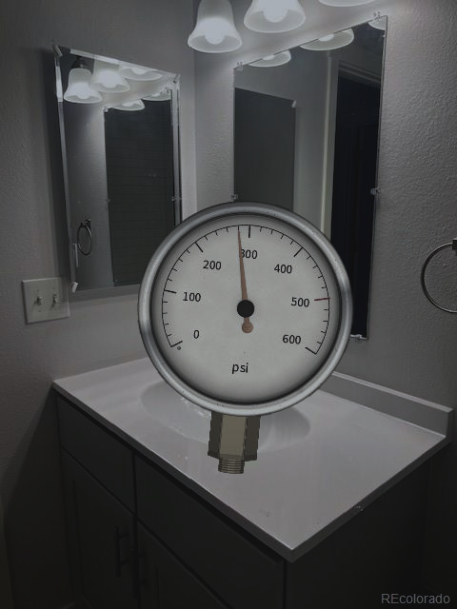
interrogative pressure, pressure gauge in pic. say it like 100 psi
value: 280 psi
